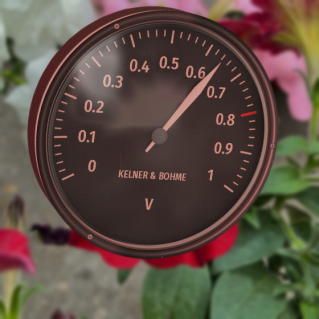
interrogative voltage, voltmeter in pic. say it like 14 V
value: 0.64 V
